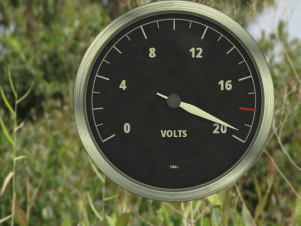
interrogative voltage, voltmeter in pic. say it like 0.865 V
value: 19.5 V
